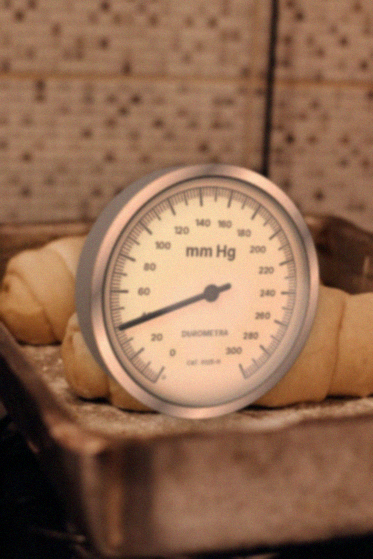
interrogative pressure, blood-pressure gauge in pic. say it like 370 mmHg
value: 40 mmHg
